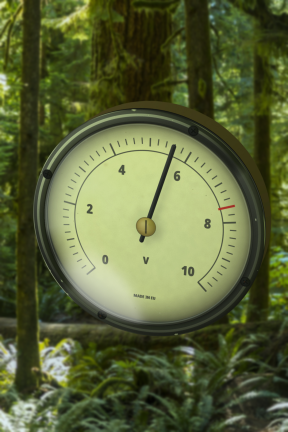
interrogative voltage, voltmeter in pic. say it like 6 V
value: 5.6 V
